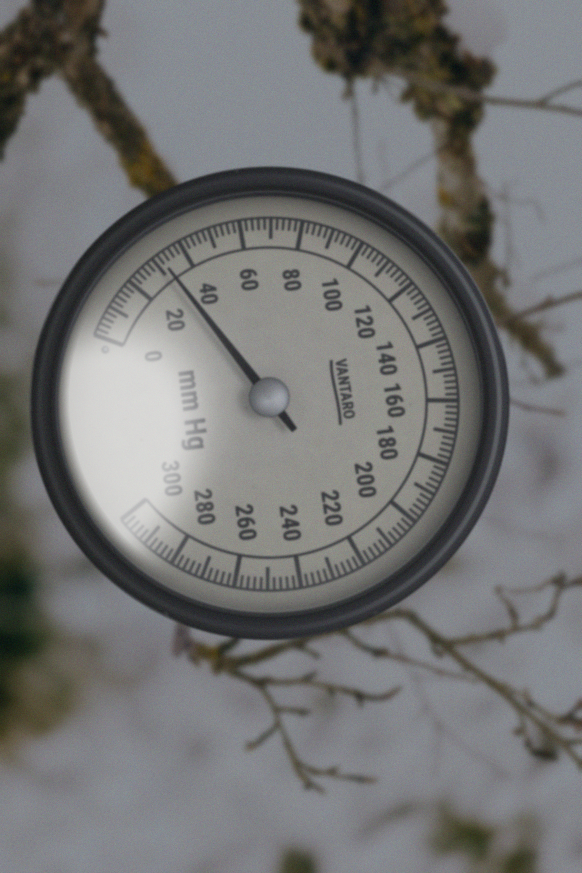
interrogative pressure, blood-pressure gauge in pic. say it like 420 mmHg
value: 32 mmHg
